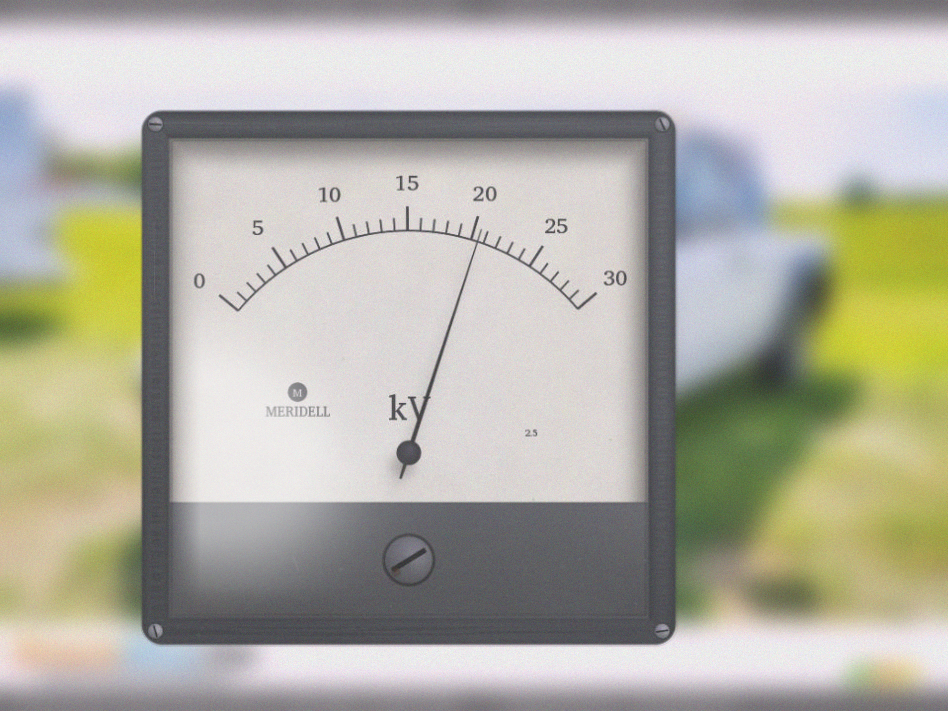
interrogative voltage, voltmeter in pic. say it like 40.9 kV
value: 20.5 kV
